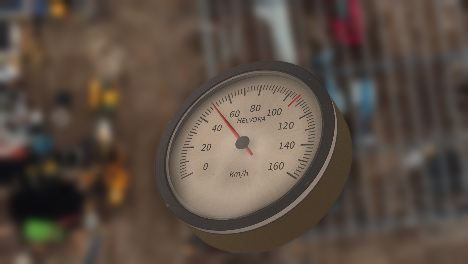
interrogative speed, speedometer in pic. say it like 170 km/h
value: 50 km/h
